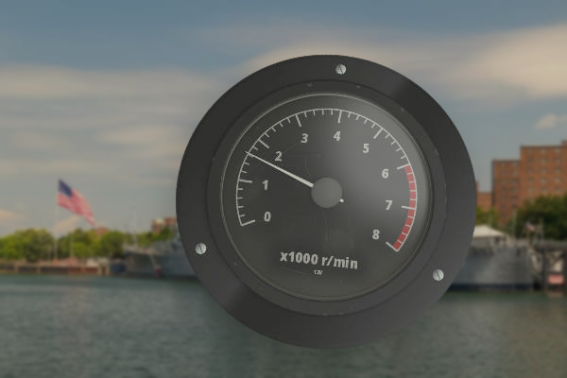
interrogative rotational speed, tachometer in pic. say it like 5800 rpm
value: 1600 rpm
